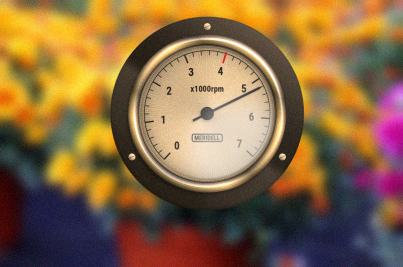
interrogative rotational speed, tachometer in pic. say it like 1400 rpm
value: 5200 rpm
